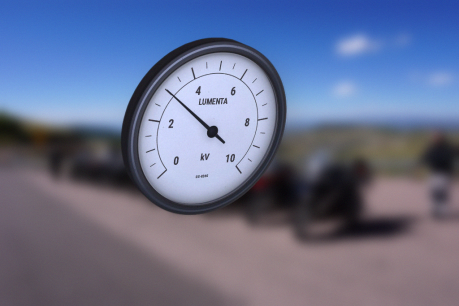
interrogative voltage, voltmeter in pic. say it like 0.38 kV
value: 3 kV
